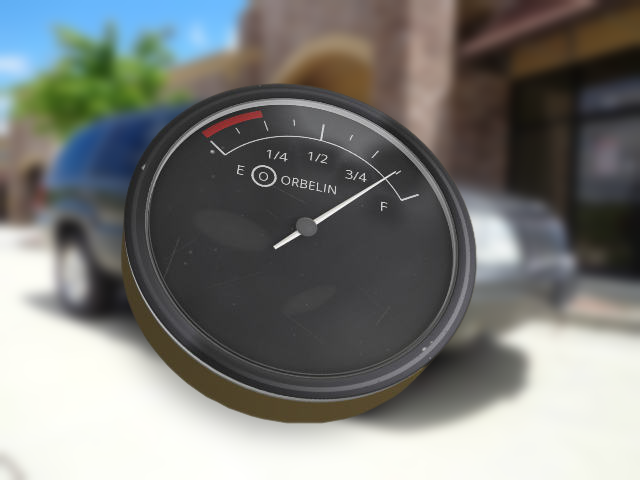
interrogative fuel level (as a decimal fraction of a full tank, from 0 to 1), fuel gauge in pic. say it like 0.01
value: 0.875
